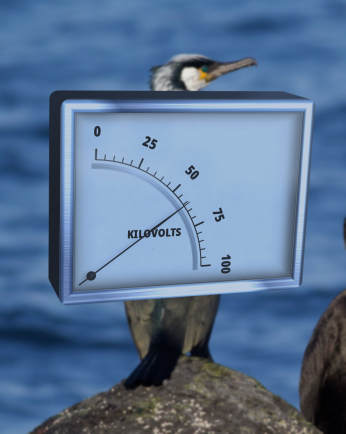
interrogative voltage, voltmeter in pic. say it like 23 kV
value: 60 kV
